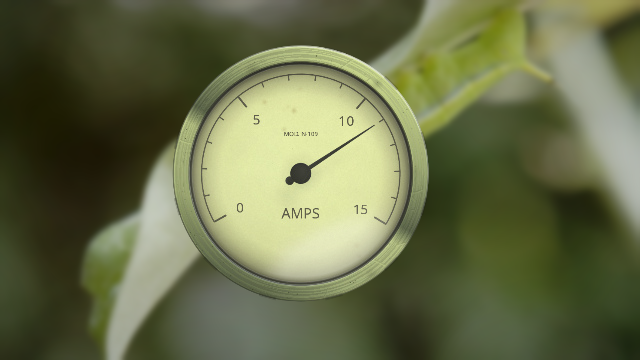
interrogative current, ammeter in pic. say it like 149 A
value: 11 A
